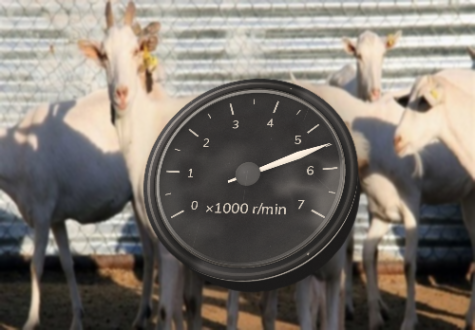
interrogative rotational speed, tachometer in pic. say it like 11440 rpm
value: 5500 rpm
